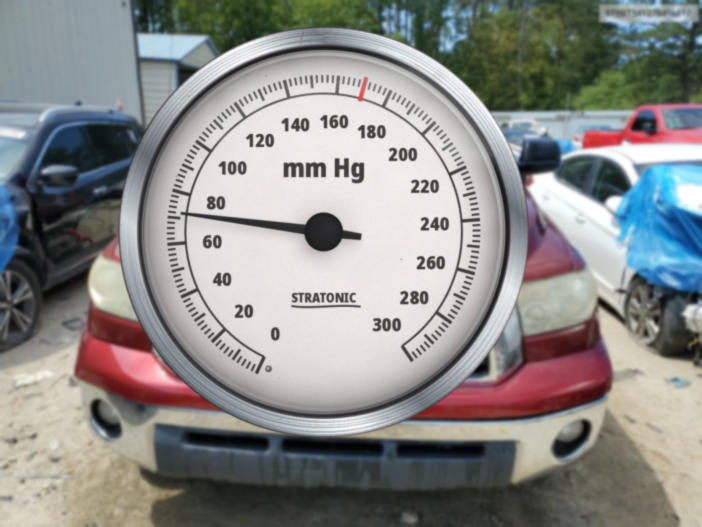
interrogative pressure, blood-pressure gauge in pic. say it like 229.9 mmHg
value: 72 mmHg
